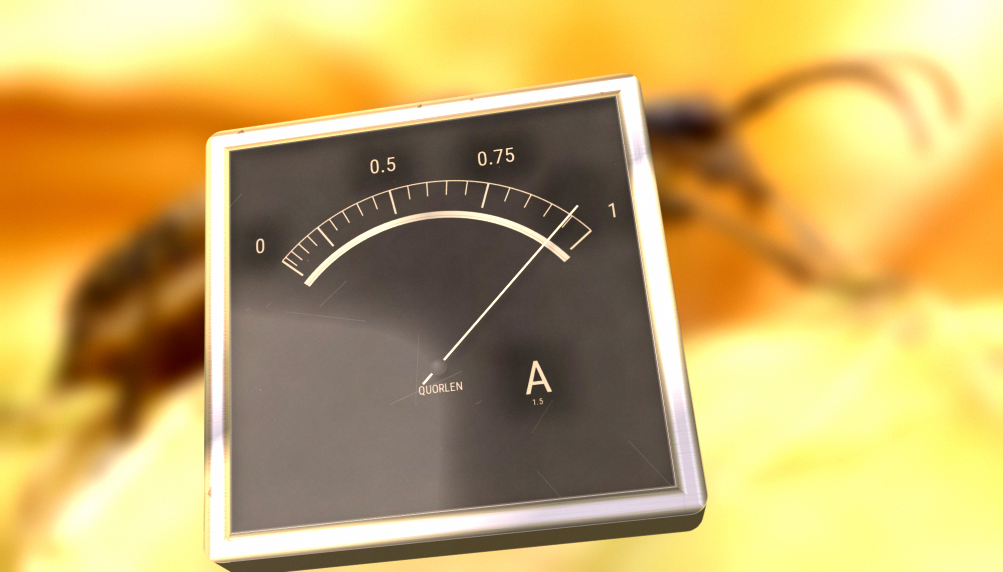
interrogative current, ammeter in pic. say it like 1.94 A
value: 0.95 A
